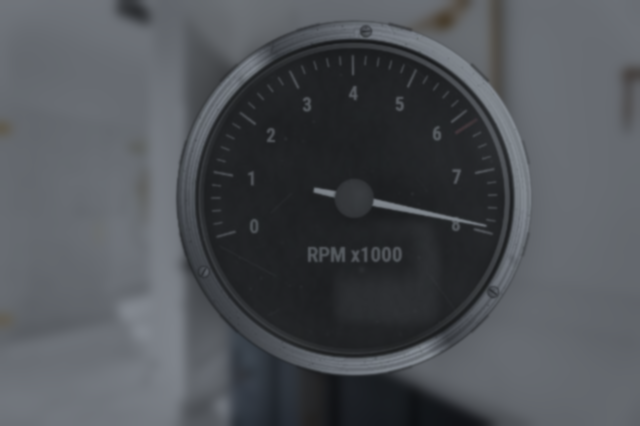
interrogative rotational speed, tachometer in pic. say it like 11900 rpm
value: 7900 rpm
